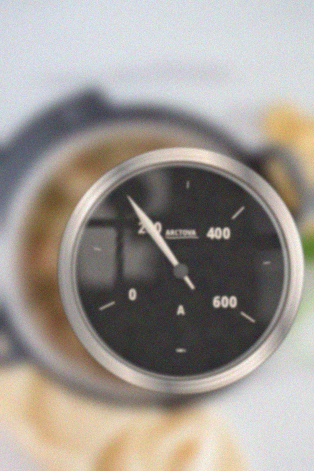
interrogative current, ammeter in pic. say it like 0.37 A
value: 200 A
